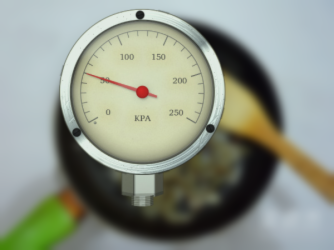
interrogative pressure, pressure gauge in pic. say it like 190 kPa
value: 50 kPa
